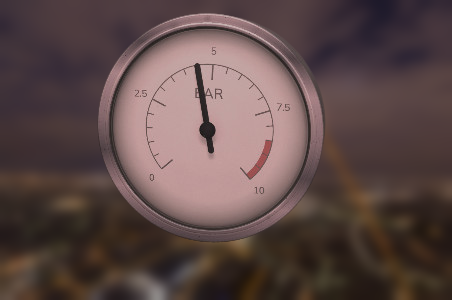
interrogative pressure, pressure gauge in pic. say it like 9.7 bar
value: 4.5 bar
